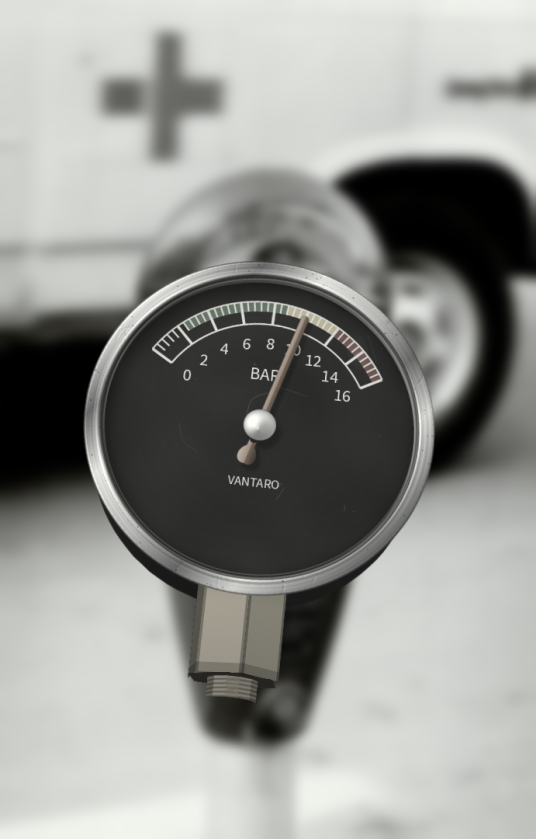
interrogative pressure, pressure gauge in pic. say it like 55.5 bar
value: 10 bar
